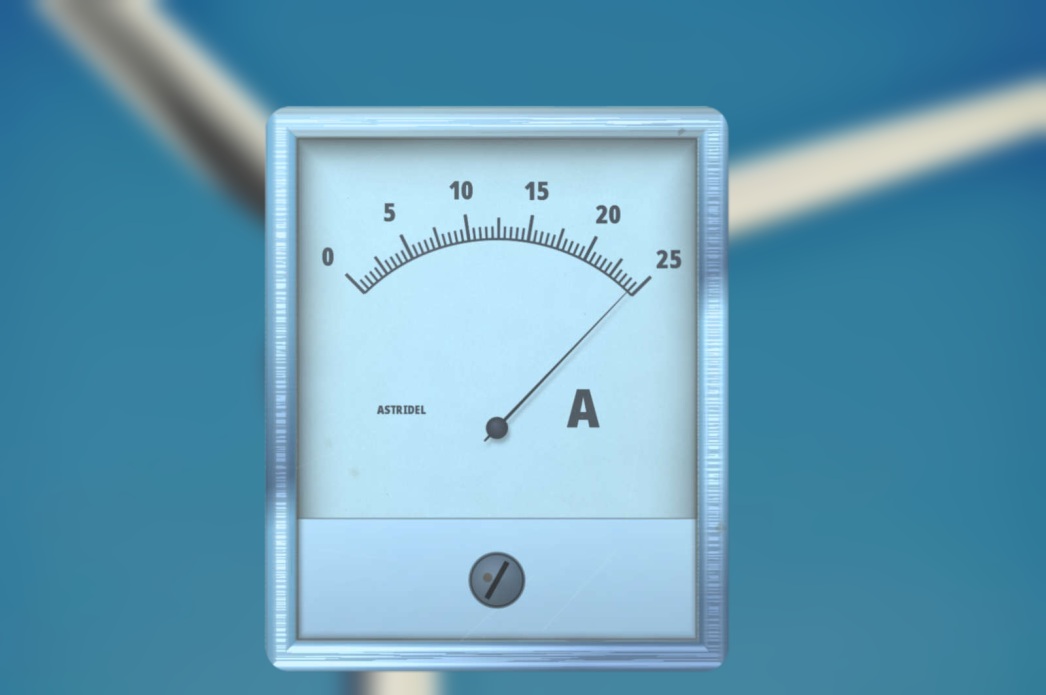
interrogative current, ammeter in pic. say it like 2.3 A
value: 24.5 A
